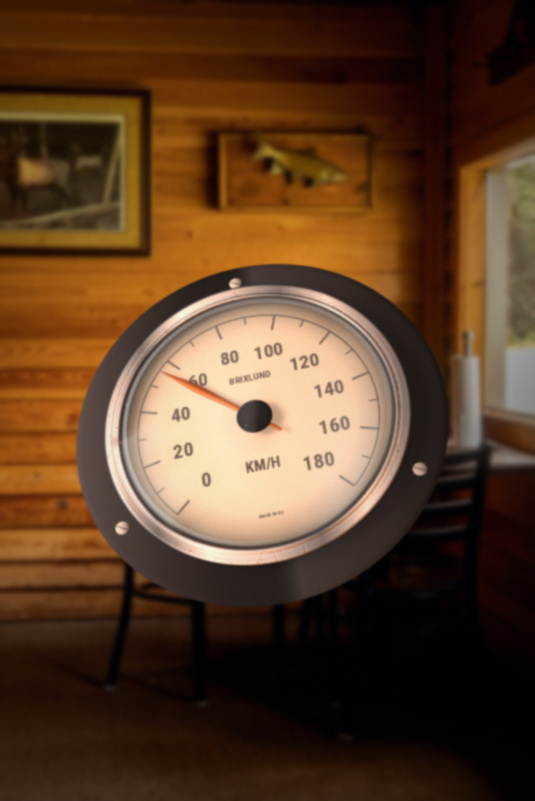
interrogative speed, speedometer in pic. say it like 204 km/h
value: 55 km/h
